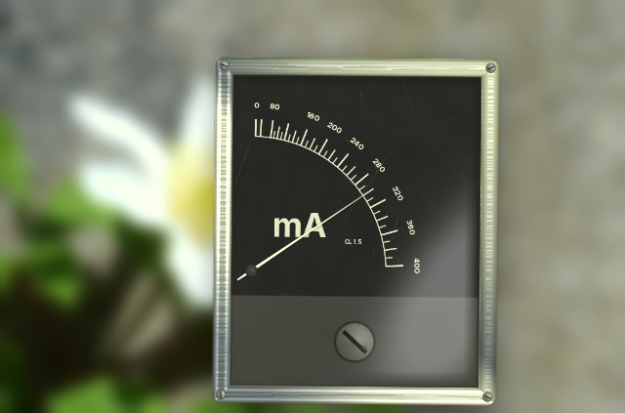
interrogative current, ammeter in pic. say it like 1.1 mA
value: 300 mA
